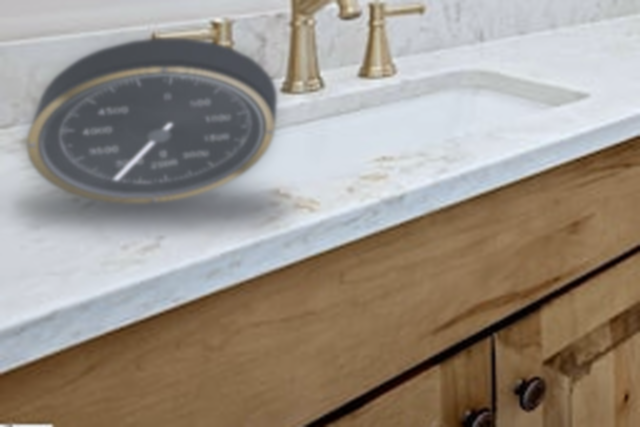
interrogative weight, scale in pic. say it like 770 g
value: 3000 g
